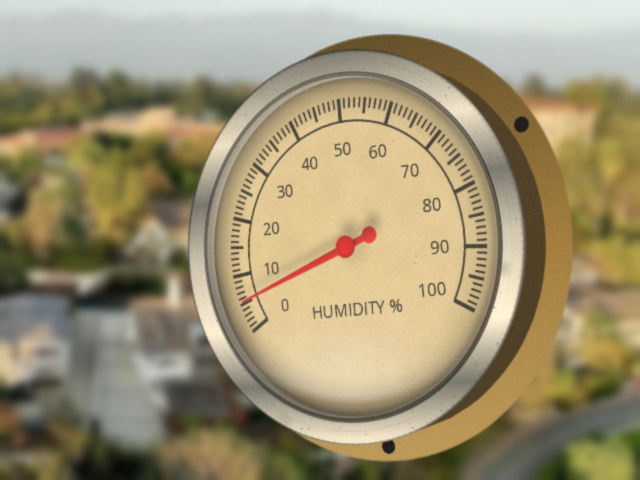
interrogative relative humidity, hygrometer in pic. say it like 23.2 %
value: 5 %
